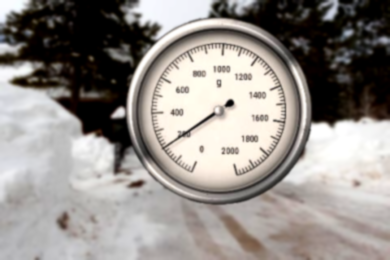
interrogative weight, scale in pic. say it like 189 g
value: 200 g
